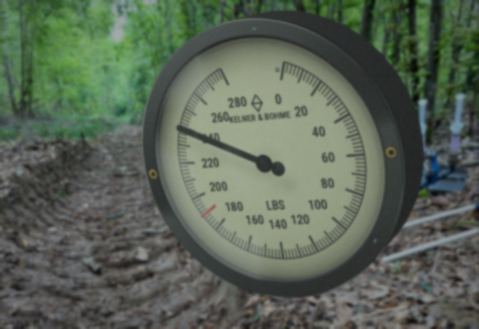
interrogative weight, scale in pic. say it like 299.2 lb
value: 240 lb
